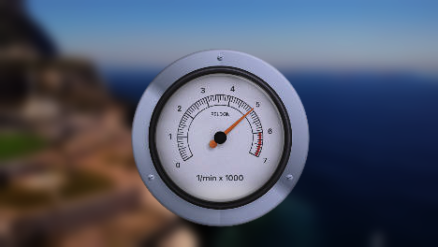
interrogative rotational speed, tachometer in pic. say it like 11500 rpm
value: 5000 rpm
